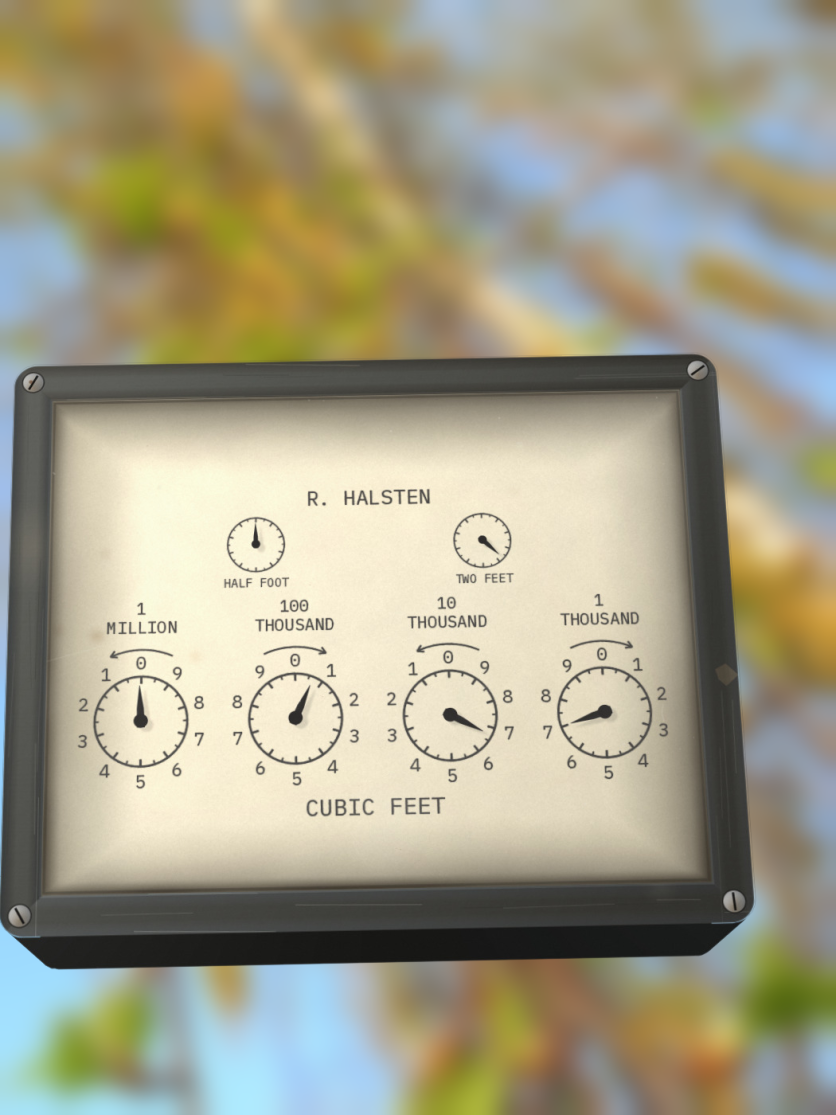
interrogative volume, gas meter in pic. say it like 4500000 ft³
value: 6700 ft³
